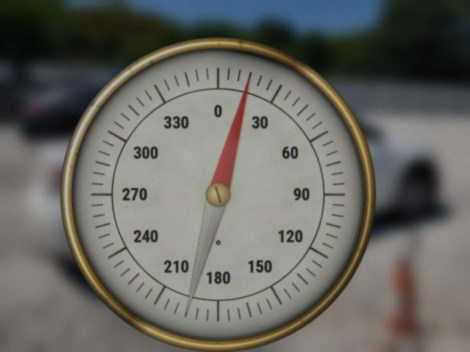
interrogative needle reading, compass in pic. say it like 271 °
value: 15 °
